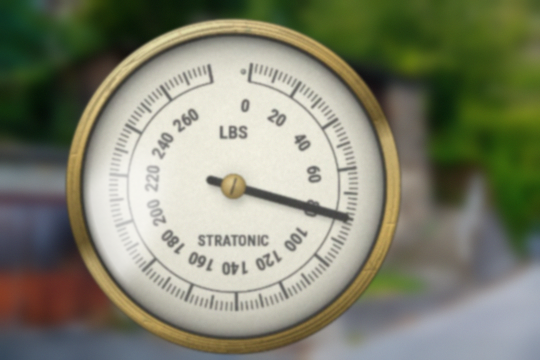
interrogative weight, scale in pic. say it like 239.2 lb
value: 80 lb
